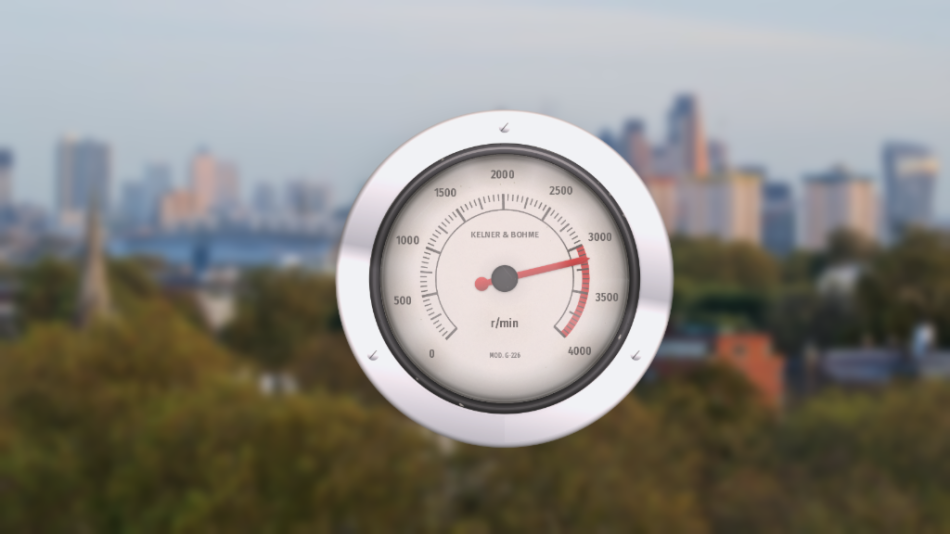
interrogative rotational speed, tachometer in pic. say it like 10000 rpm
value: 3150 rpm
